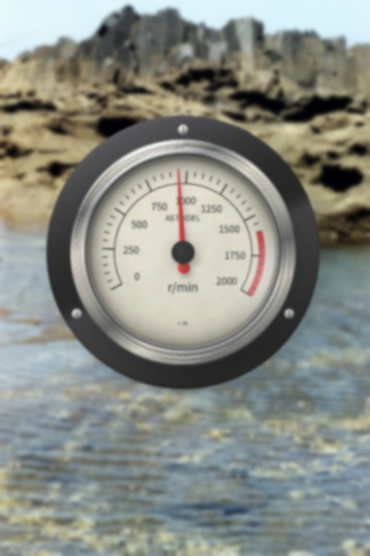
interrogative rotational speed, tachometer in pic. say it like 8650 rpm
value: 950 rpm
